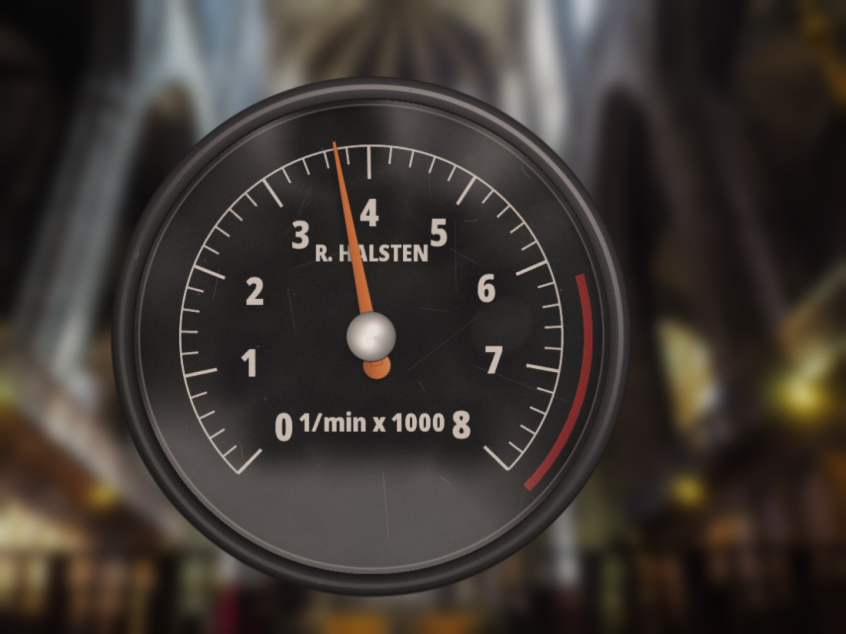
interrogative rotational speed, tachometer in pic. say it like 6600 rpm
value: 3700 rpm
